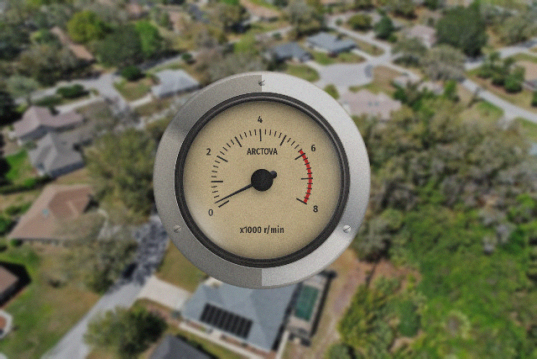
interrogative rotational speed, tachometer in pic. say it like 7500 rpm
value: 200 rpm
